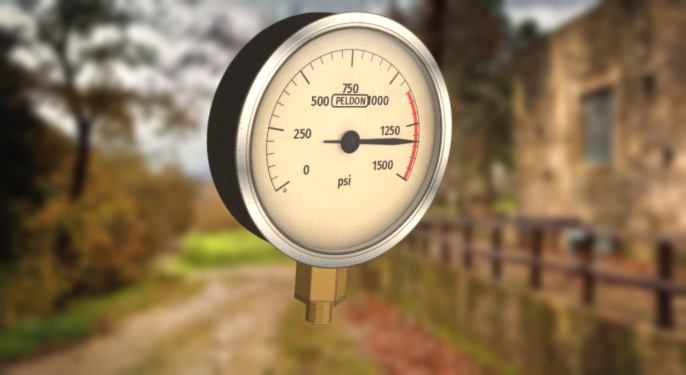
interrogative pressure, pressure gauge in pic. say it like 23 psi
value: 1325 psi
